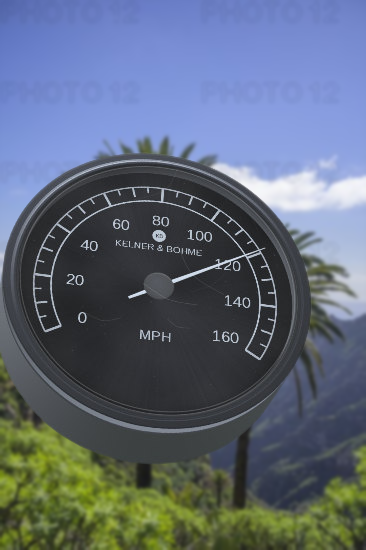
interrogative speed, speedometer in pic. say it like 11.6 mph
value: 120 mph
